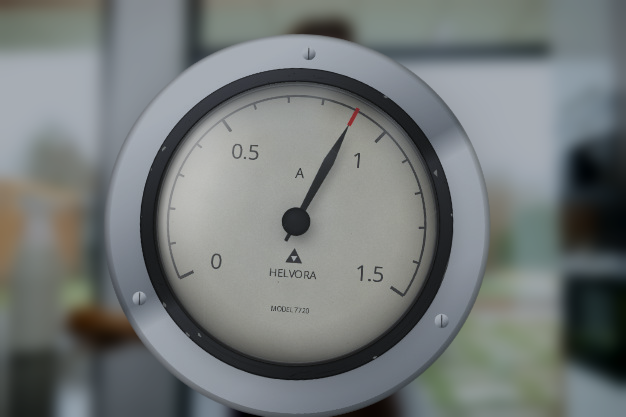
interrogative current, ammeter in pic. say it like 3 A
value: 0.9 A
